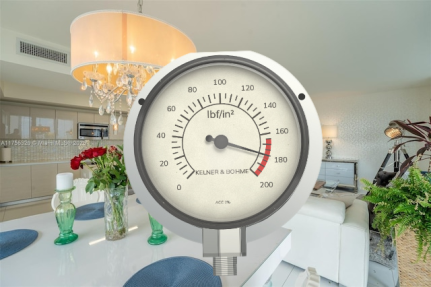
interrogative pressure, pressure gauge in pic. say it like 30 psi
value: 180 psi
